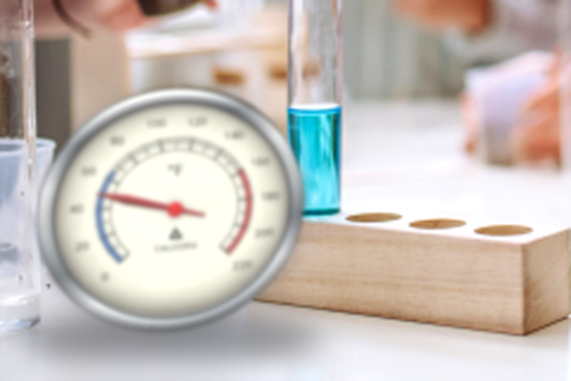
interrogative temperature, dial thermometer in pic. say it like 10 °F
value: 50 °F
